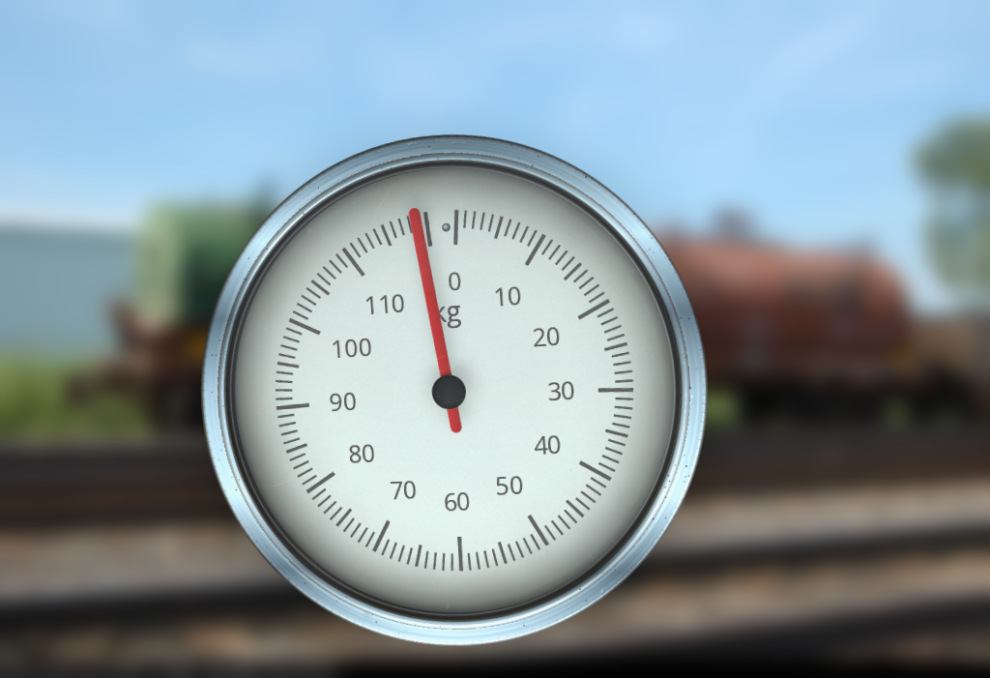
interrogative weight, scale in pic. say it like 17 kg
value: 119 kg
